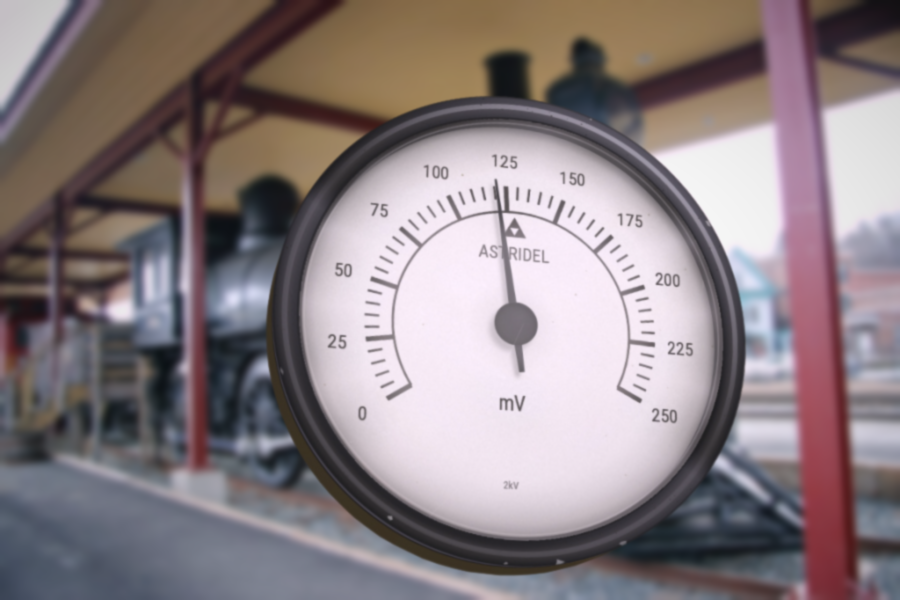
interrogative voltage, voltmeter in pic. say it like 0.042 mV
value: 120 mV
